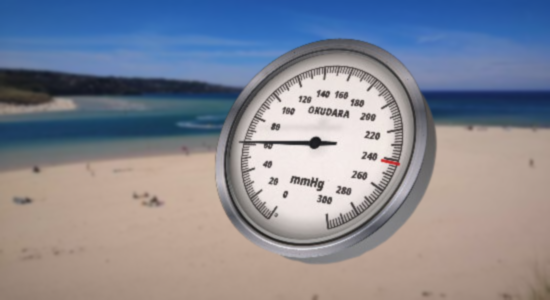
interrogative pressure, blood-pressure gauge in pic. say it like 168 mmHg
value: 60 mmHg
